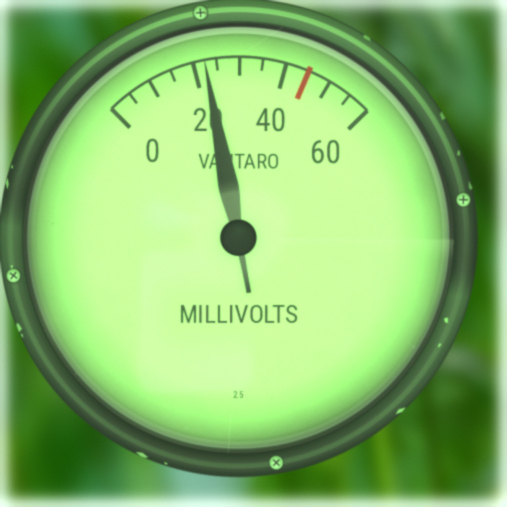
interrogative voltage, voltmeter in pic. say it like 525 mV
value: 22.5 mV
